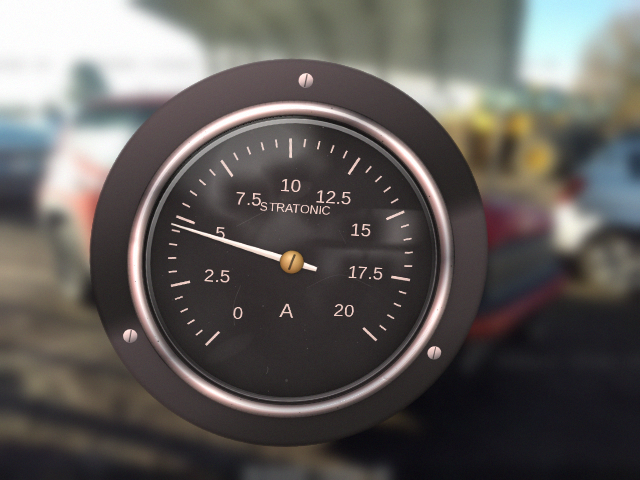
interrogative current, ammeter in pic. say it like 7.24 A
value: 4.75 A
